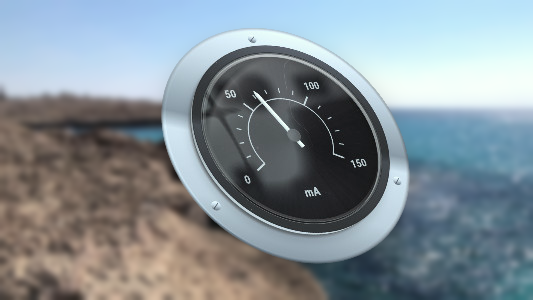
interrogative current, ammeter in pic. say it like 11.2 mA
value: 60 mA
